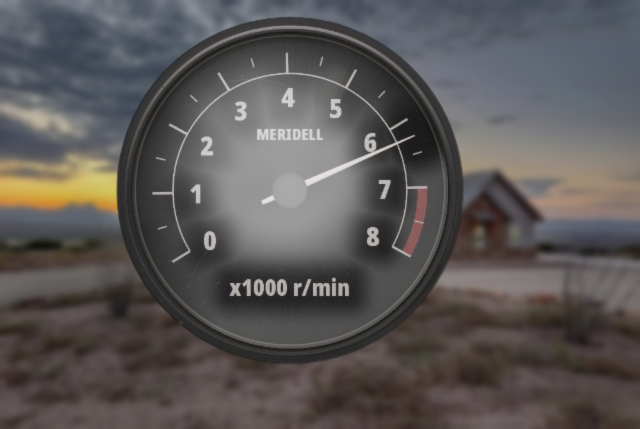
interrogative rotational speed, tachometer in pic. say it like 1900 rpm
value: 6250 rpm
